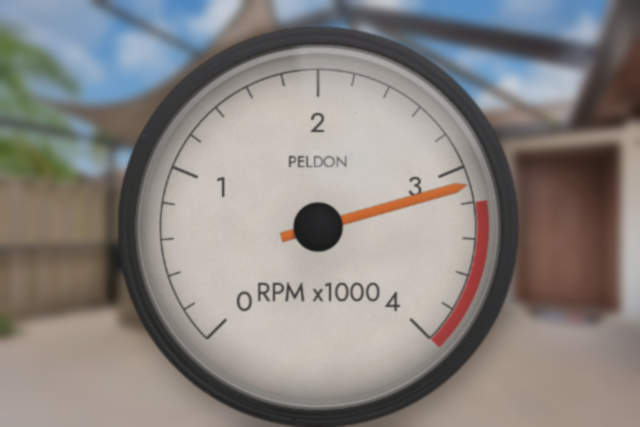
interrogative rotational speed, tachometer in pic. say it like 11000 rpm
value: 3100 rpm
